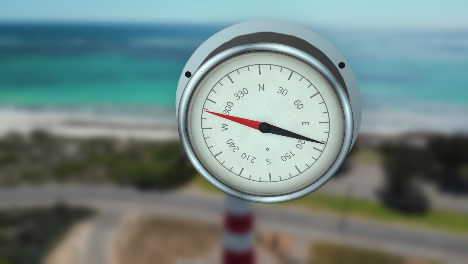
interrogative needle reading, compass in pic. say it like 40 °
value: 290 °
